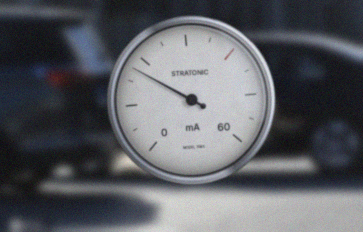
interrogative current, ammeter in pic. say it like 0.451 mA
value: 17.5 mA
